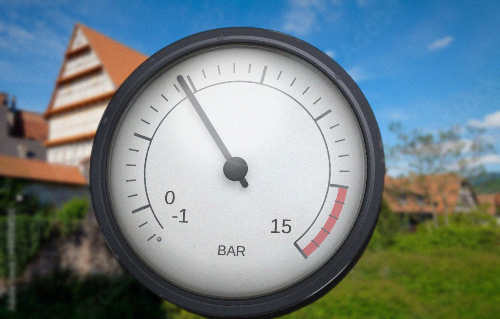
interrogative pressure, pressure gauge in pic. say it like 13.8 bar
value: 4.75 bar
